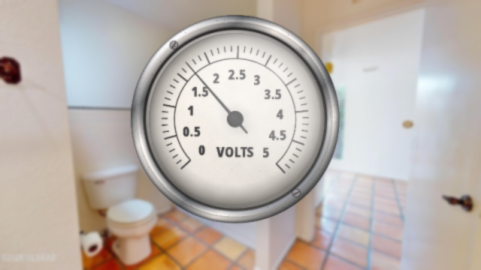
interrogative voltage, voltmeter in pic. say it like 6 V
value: 1.7 V
